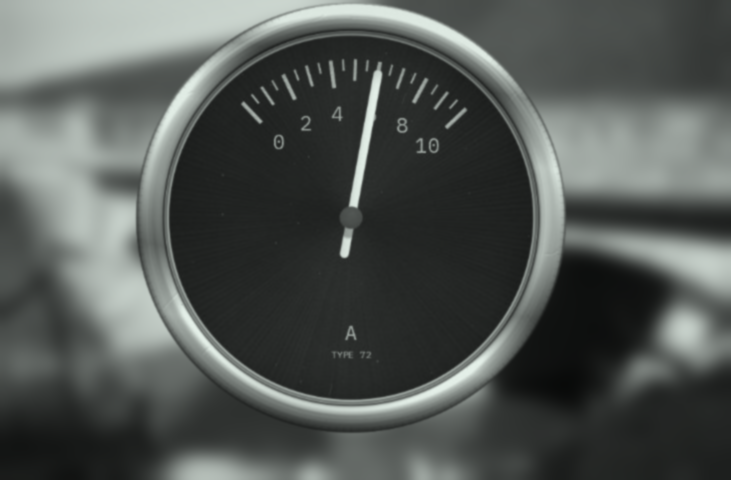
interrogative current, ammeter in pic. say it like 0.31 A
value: 6 A
